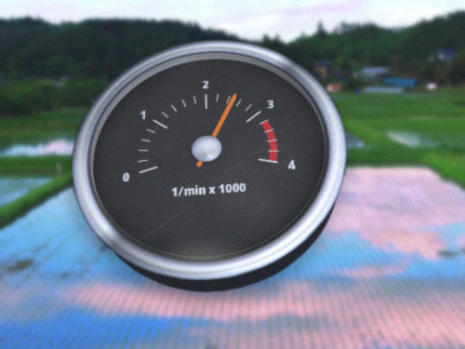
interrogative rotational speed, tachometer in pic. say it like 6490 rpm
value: 2500 rpm
